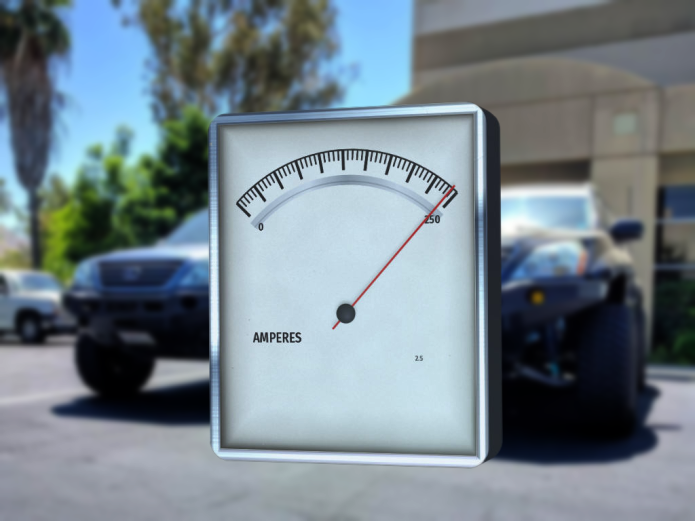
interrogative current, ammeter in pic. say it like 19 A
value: 245 A
